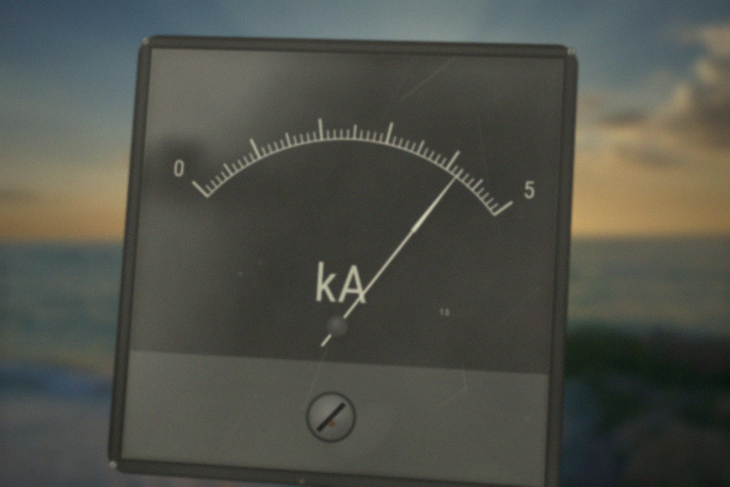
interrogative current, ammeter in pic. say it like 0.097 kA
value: 4.2 kA
